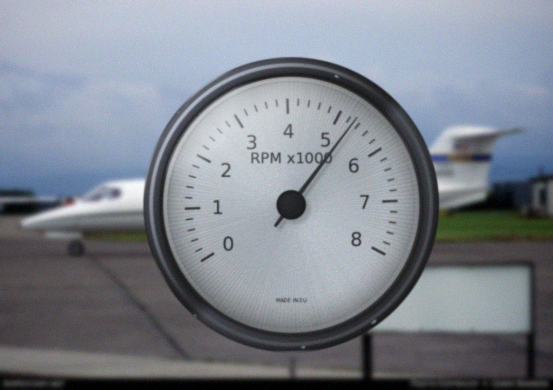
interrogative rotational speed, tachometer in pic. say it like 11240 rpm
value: 5300 rpm
